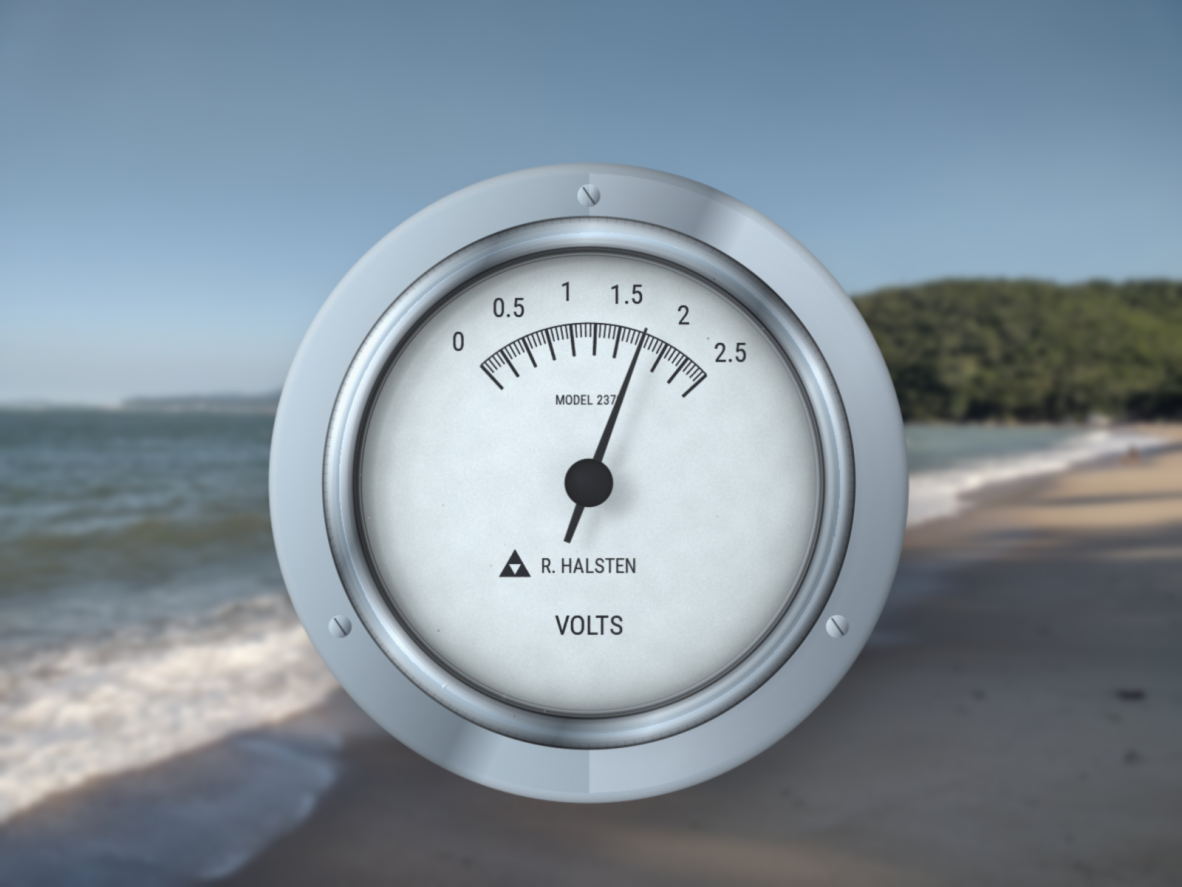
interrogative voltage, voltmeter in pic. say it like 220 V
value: 1.75 V
